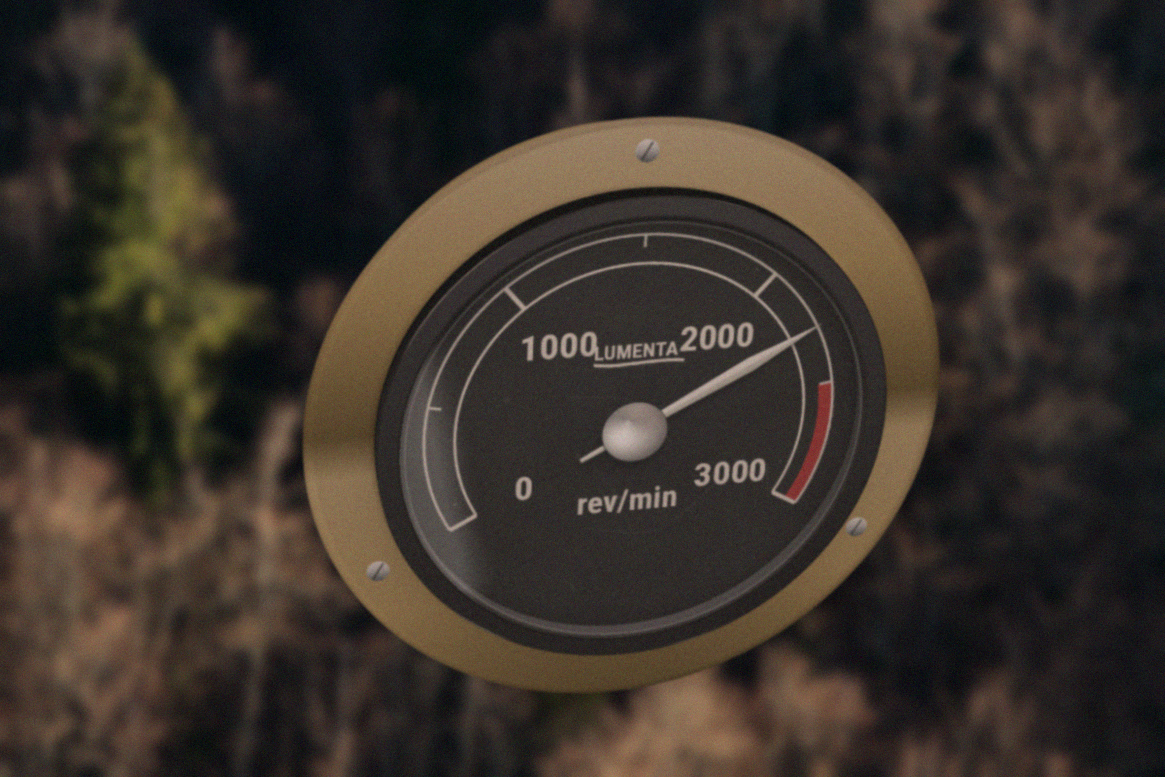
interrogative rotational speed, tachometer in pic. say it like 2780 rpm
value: 2250 rpm
